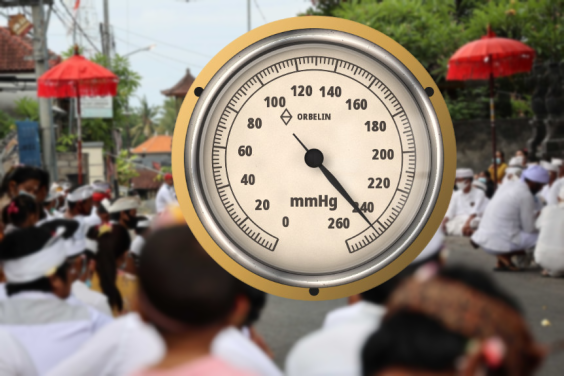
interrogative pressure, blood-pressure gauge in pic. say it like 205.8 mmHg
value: 244 mmHg
